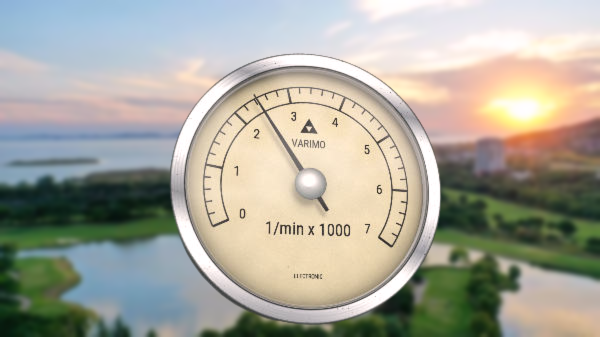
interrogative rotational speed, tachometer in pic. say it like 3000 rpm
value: 2400 rpm
